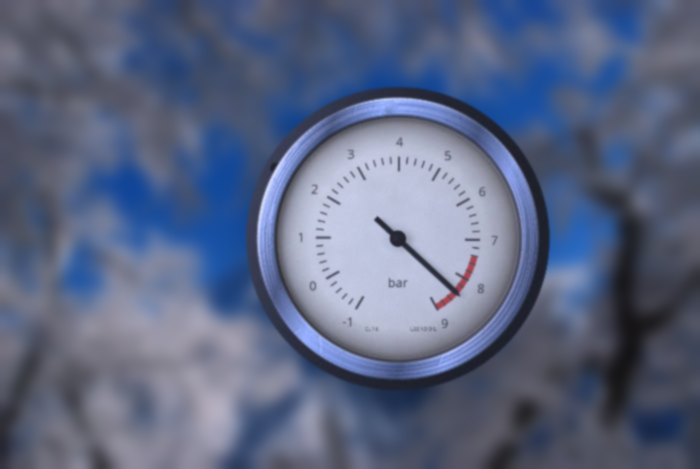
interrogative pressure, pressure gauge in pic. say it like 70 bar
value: 8.4 bar
